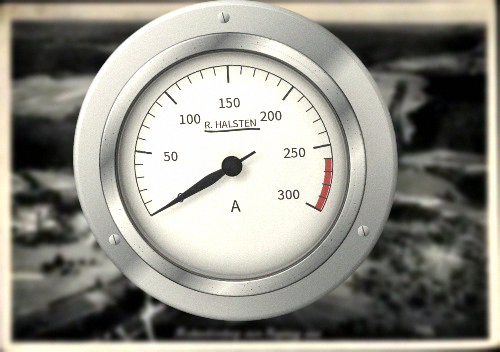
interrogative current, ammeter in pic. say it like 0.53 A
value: 0 A
